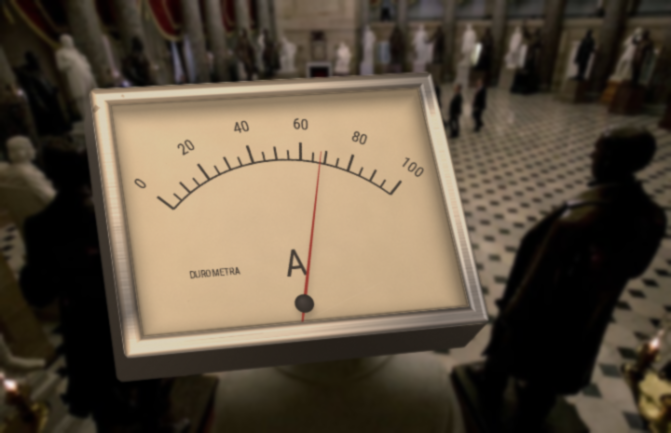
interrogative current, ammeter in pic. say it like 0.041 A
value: 67.5 A
